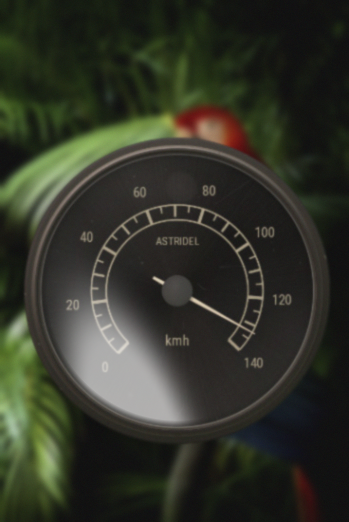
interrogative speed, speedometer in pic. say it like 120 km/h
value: 132.5 km/h
